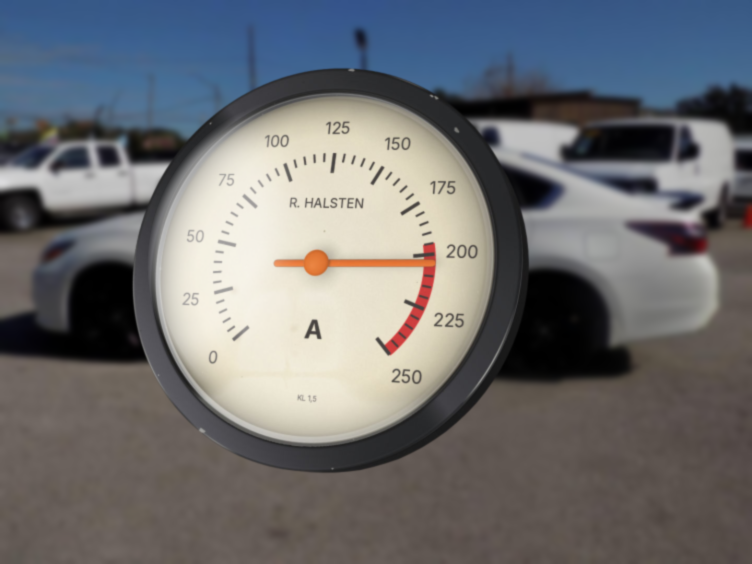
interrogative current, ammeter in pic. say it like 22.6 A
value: 205 A
